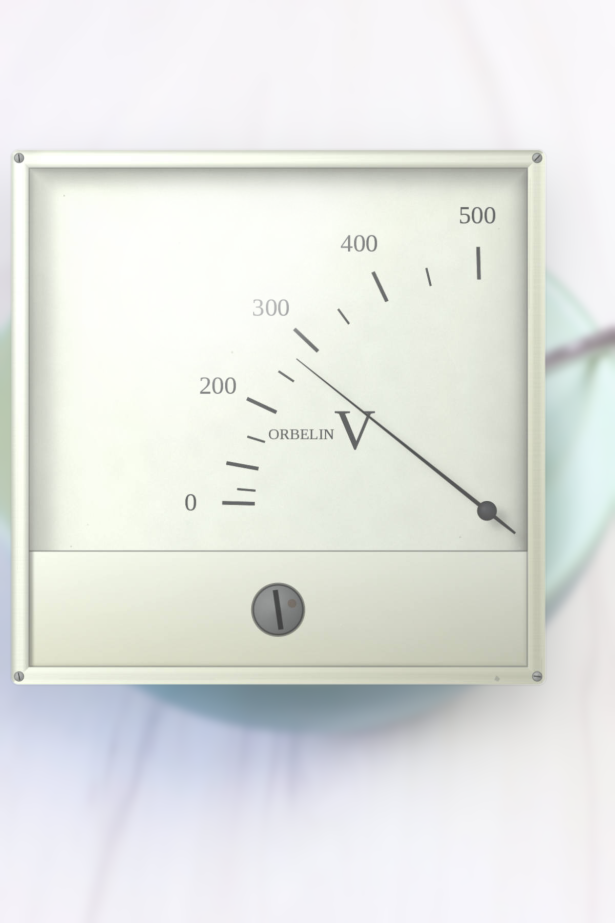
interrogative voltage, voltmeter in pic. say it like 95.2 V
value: 275 V
